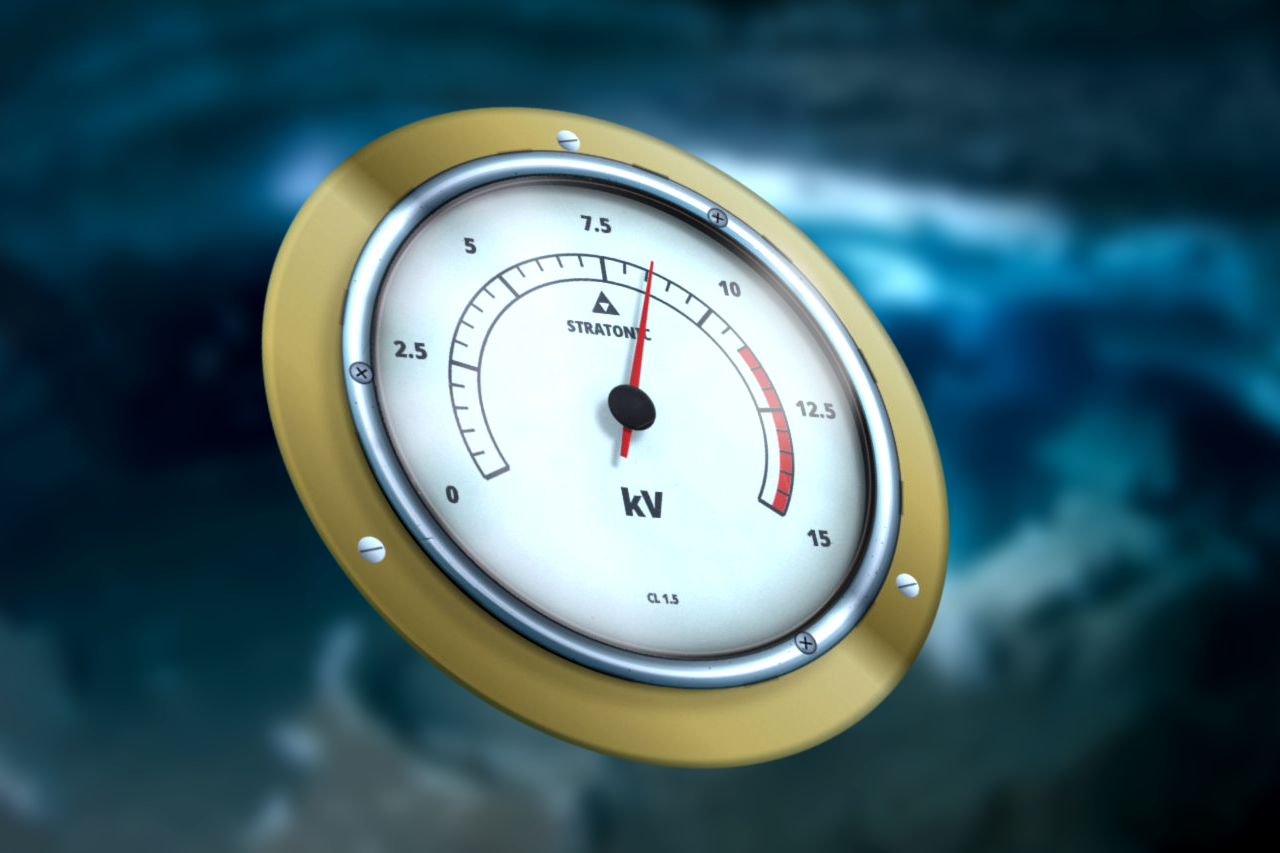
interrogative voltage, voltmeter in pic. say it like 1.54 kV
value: 8.5 kV
